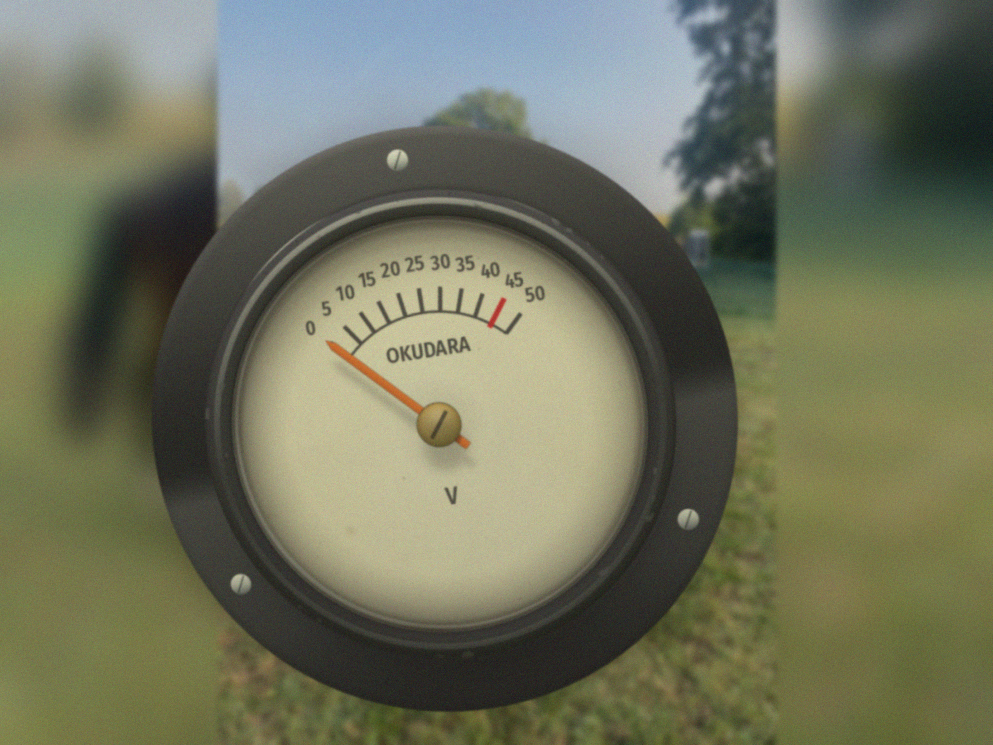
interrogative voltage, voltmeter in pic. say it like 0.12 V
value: 0 V
